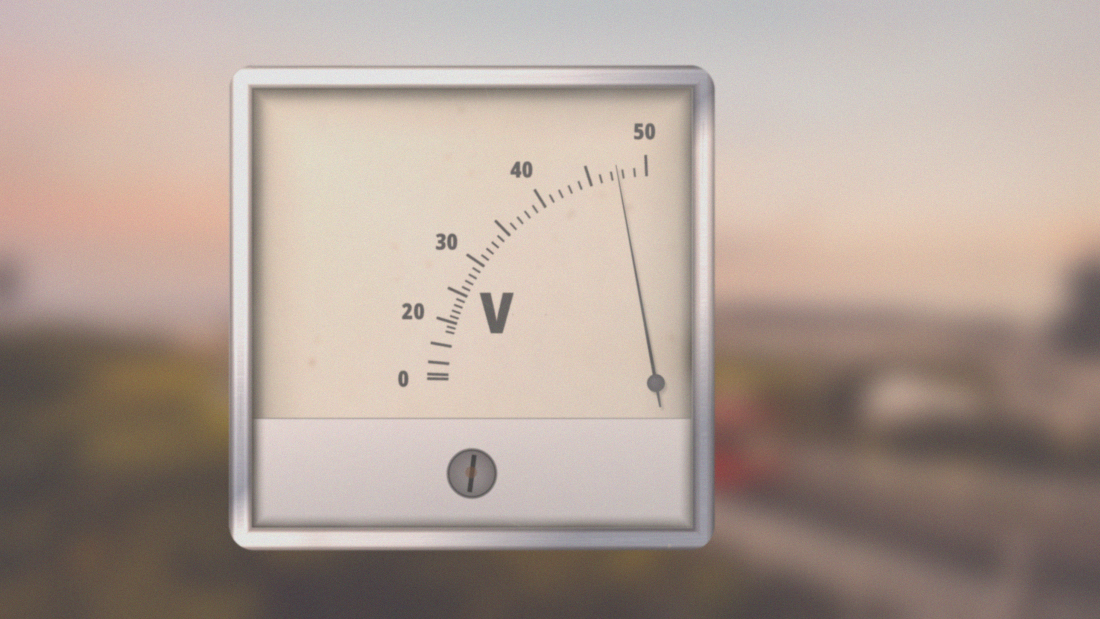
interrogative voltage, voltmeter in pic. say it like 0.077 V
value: 47.5 V
